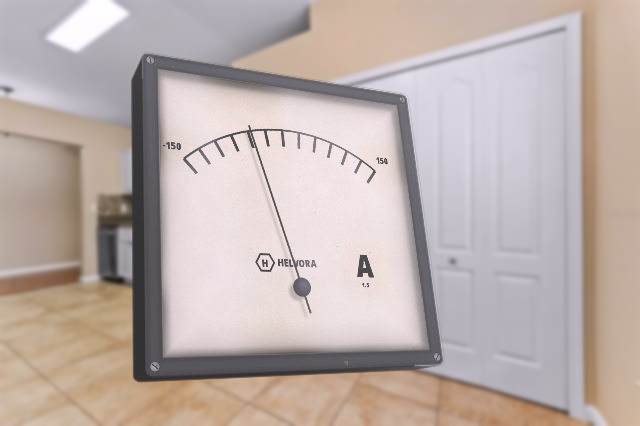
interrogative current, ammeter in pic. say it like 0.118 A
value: -50 A
